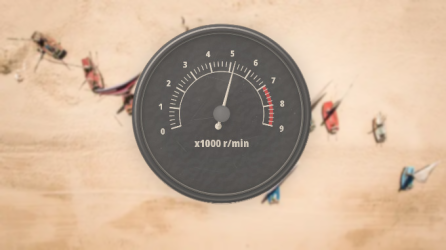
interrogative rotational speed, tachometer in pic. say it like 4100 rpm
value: 5200 rpm
